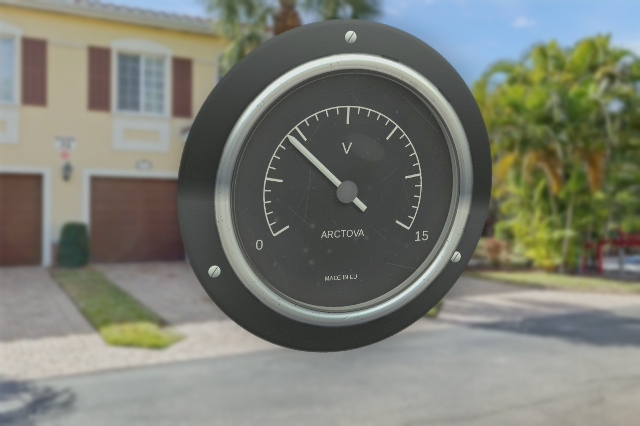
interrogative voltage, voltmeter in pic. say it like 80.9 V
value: 4.5 V
